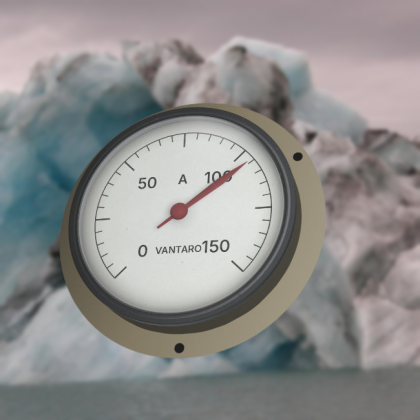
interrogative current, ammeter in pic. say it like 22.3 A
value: 105 A
